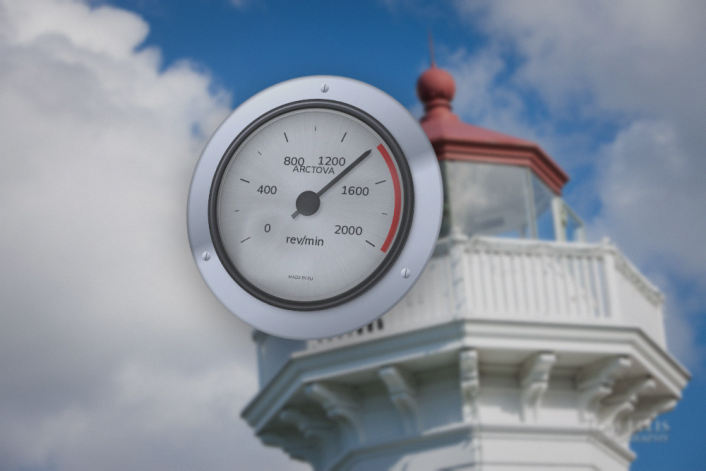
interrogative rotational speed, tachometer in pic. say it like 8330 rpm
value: 1400 rpm
